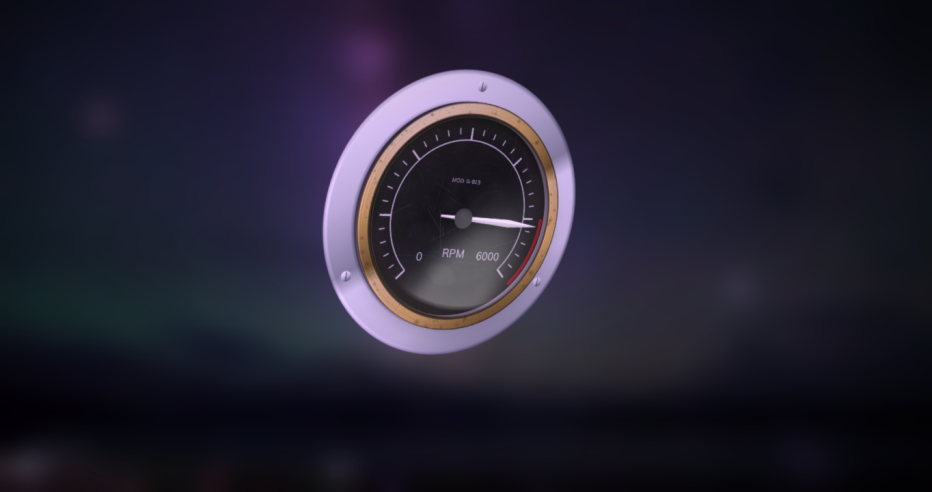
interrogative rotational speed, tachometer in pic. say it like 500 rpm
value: 5100 rpm
